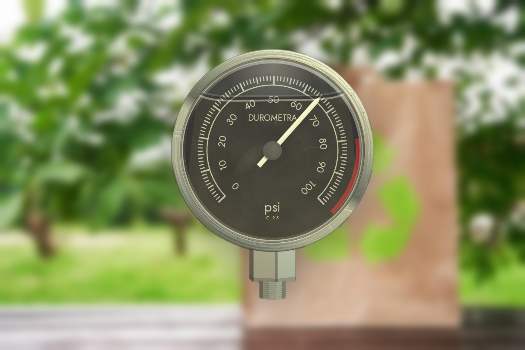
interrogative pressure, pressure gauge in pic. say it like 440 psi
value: 65 psi
